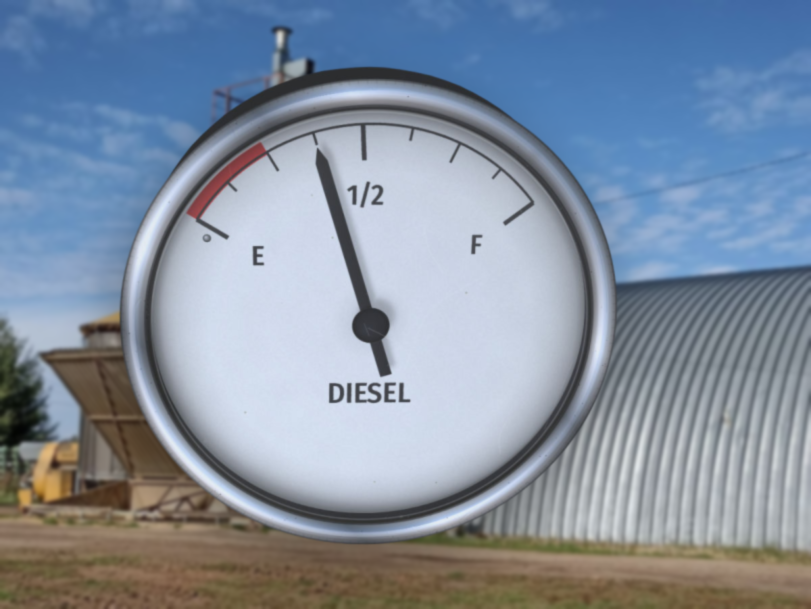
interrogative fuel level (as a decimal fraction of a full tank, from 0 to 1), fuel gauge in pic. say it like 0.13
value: 0.375
